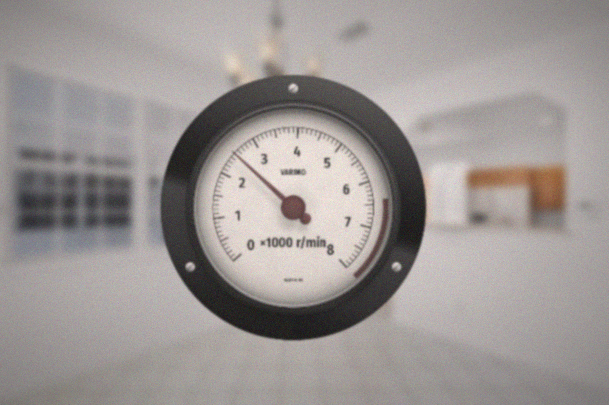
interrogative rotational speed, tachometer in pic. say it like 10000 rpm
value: 2500 rpm
